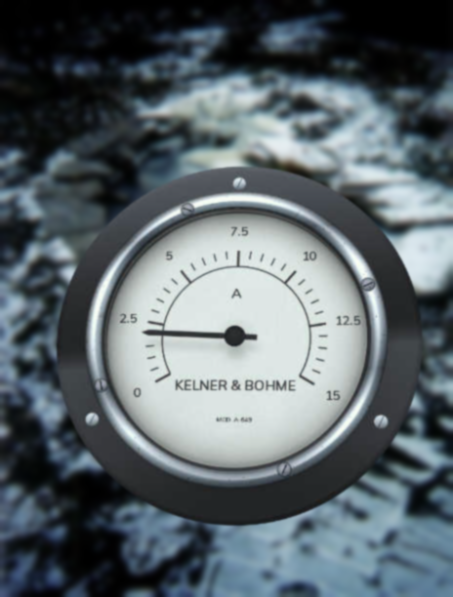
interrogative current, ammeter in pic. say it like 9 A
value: 2 A
